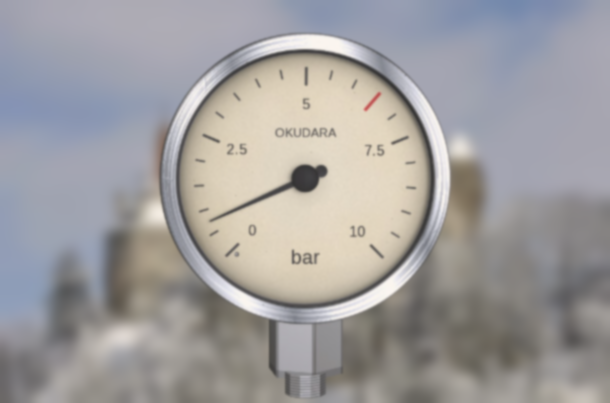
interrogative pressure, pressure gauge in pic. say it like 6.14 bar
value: 0.75 bar
